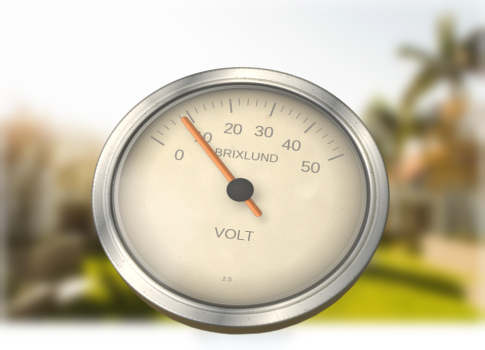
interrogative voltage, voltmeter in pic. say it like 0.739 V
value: 8 V
